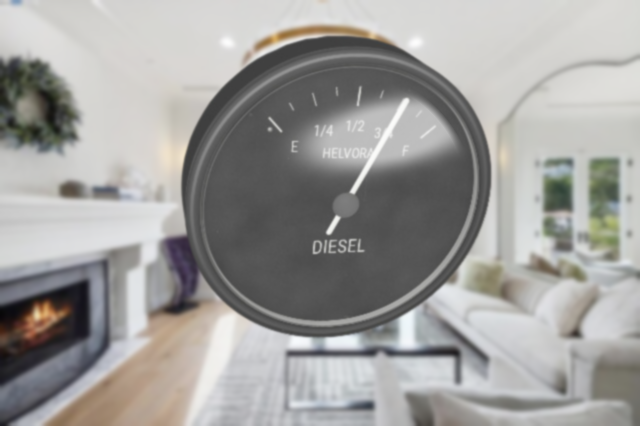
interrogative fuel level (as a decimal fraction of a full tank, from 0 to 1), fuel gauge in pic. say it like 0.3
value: 0.75
